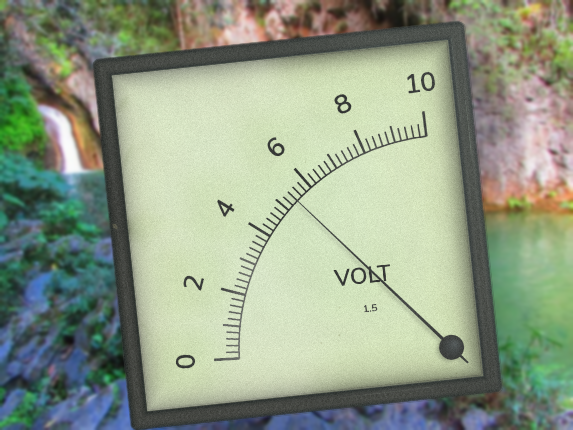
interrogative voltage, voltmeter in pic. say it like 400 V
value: 5.4 V
